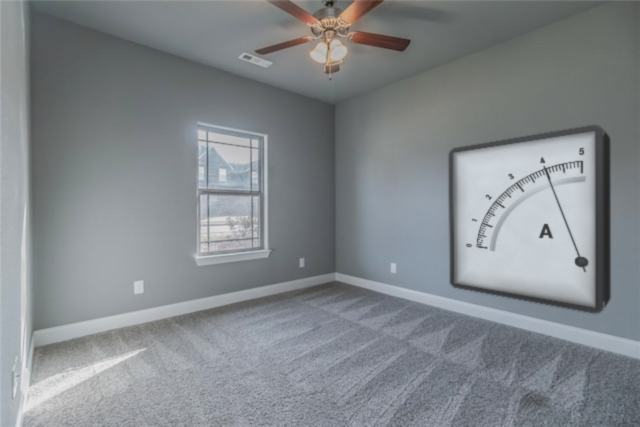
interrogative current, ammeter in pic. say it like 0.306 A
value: 4 A
